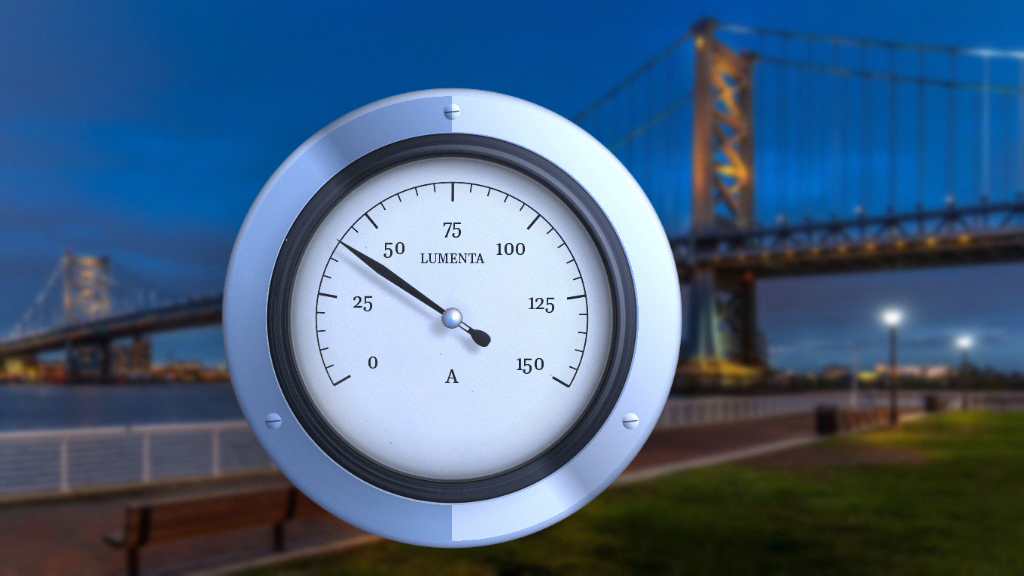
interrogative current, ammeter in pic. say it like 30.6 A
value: 40 A
